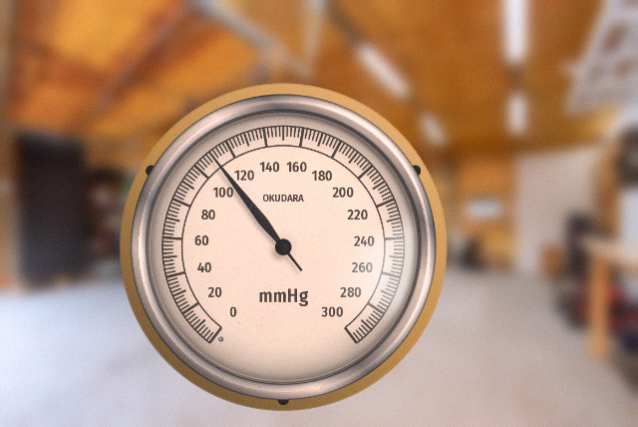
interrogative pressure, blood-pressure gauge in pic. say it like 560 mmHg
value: 110 mmHg
